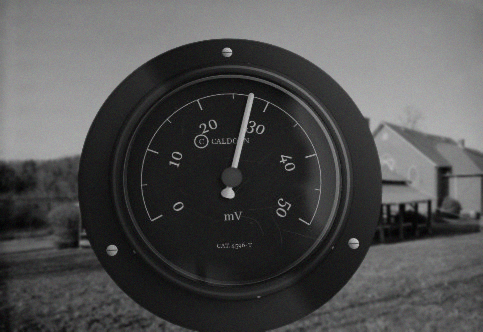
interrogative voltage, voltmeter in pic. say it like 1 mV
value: 27.5 mV
